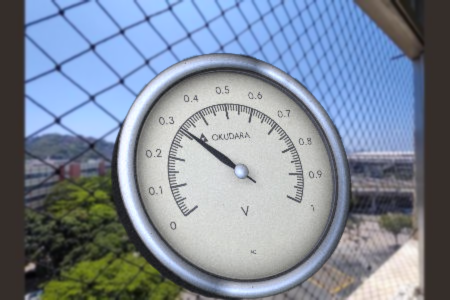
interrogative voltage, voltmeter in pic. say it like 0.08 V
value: 0.3 V
